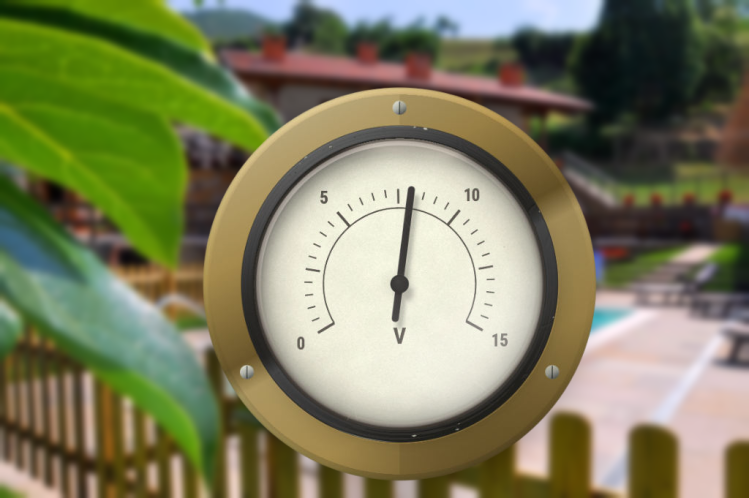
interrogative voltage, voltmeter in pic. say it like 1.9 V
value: 8 V
